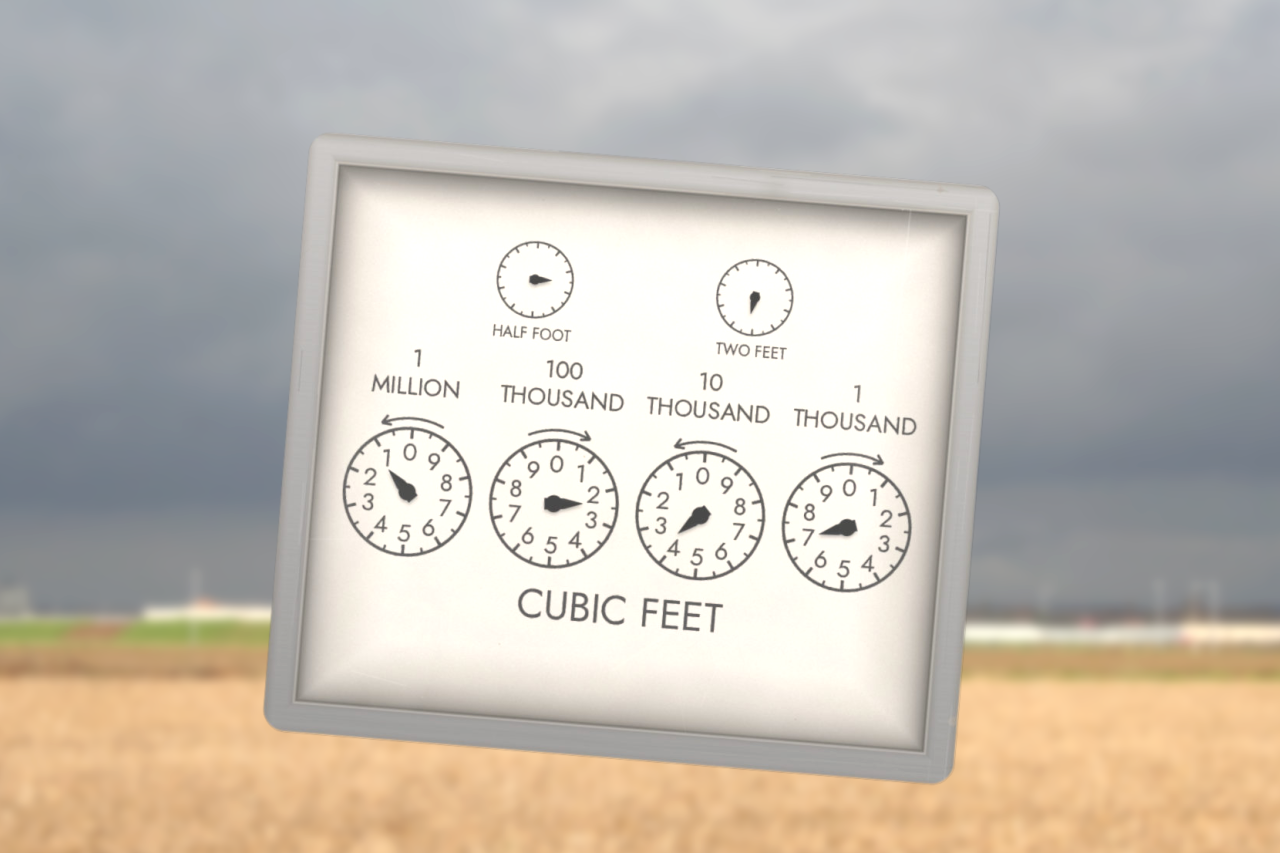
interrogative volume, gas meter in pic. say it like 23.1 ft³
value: 123700 ft³
